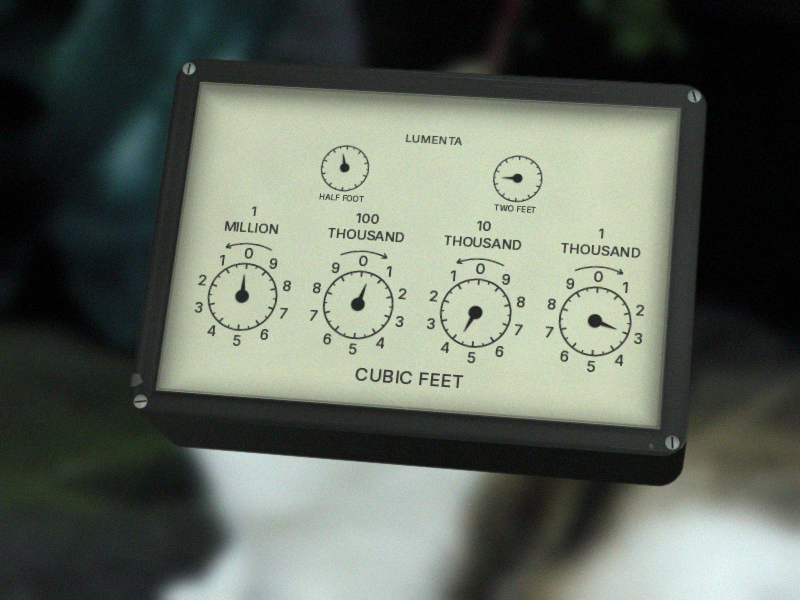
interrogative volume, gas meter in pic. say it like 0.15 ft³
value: 4300 ft³
